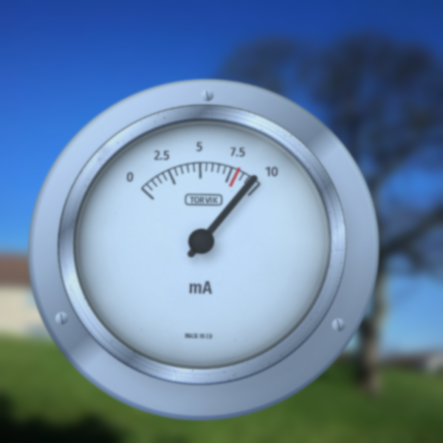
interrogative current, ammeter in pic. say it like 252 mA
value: 9.5 mA
